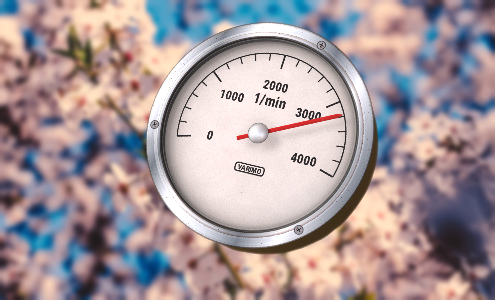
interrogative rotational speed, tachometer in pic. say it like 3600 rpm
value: 3200 rpm
